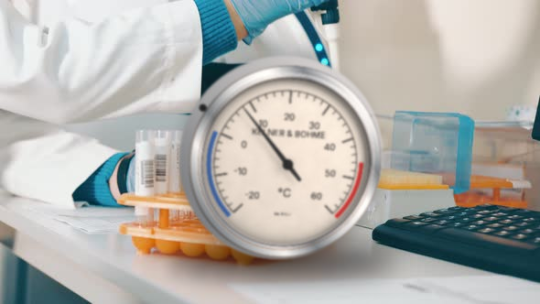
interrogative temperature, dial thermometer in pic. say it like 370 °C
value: 8 °C
